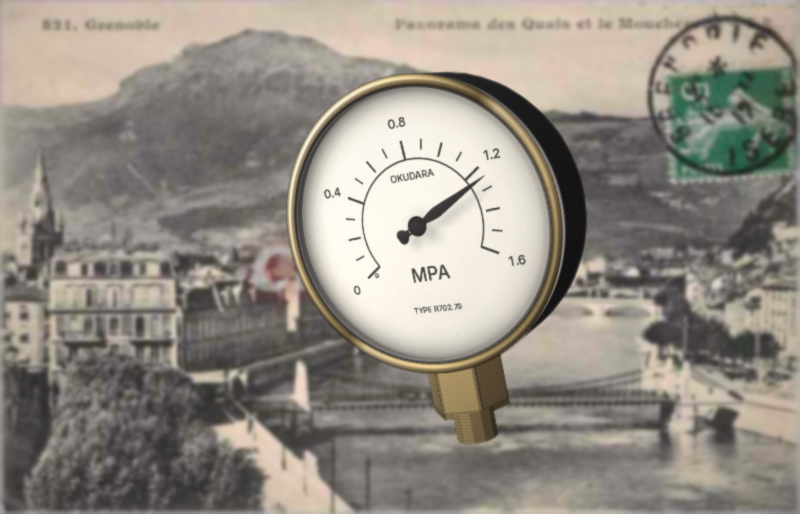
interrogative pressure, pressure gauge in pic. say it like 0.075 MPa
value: 1.25 MPa
